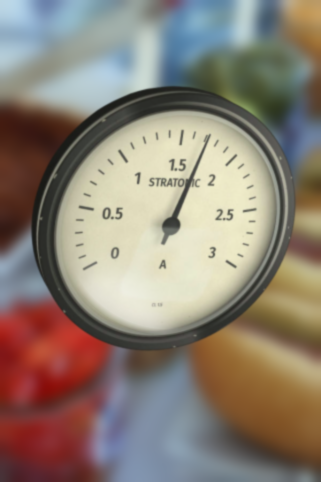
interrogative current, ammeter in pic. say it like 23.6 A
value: 1.7 A
